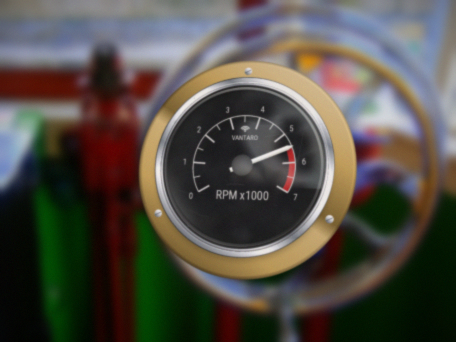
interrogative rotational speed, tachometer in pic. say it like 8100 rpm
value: 5500 rpm
